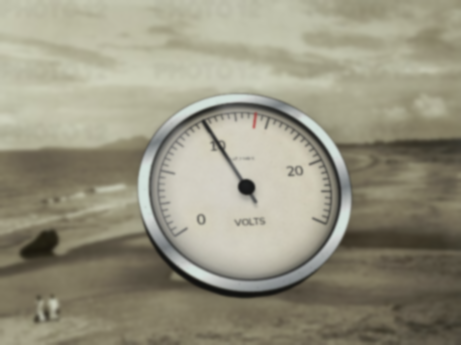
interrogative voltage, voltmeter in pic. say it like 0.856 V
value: 10 V
